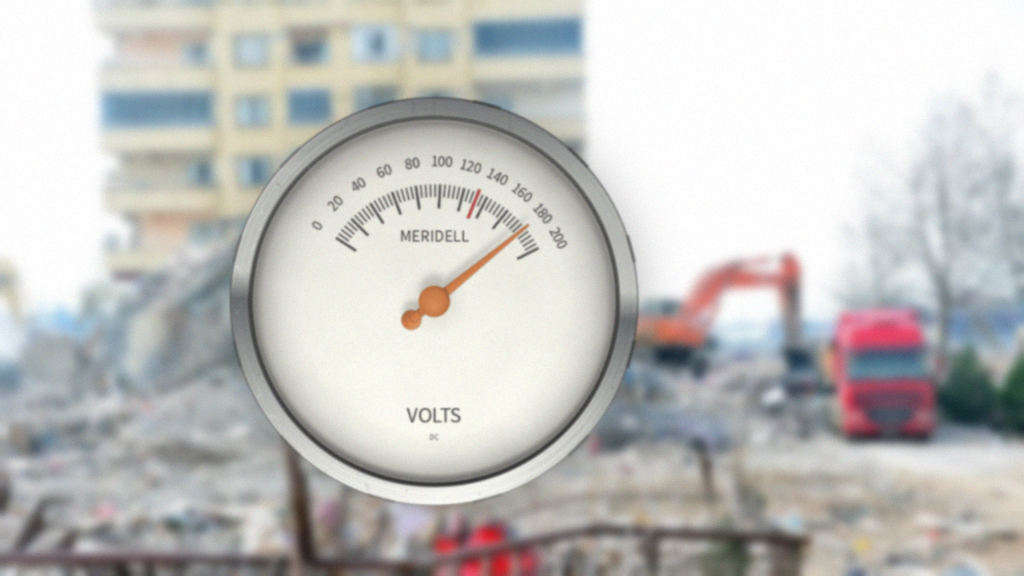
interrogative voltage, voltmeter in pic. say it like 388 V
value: 180 V
